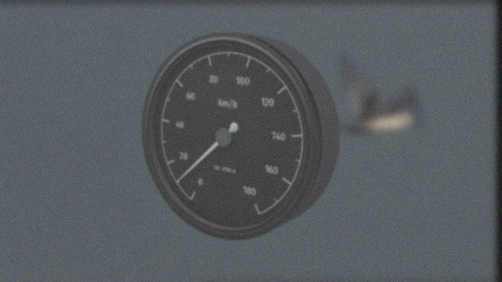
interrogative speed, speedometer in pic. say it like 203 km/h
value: 10 km/h
